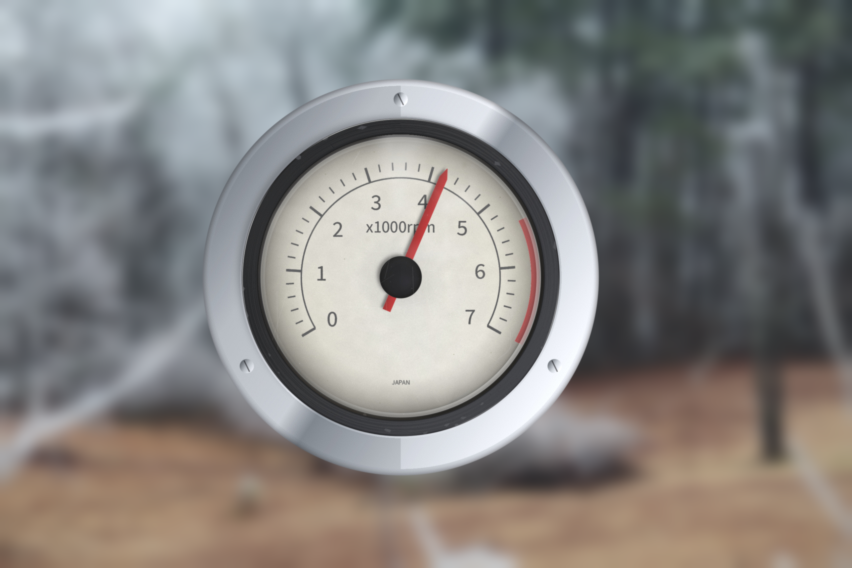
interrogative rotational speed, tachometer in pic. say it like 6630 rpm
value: 4200 rpm
